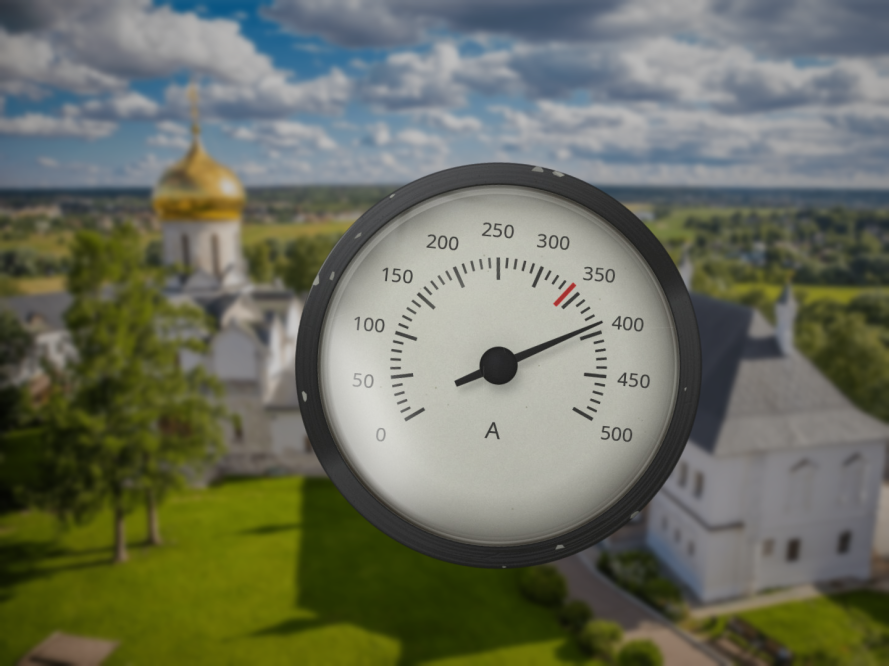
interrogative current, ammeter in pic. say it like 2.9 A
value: 390 A
